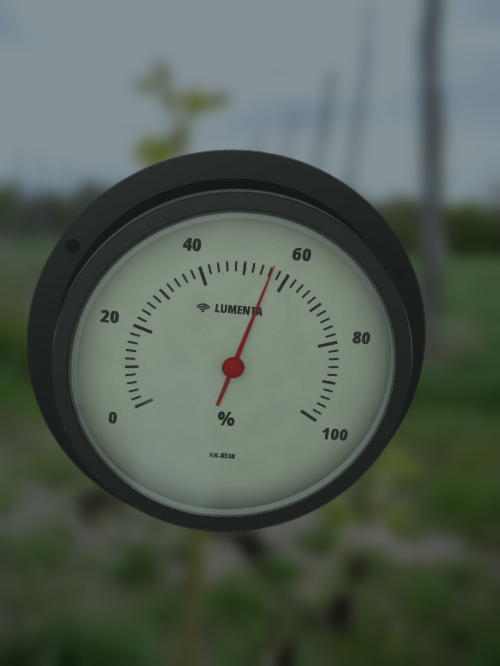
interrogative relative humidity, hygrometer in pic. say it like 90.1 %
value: 56 %
